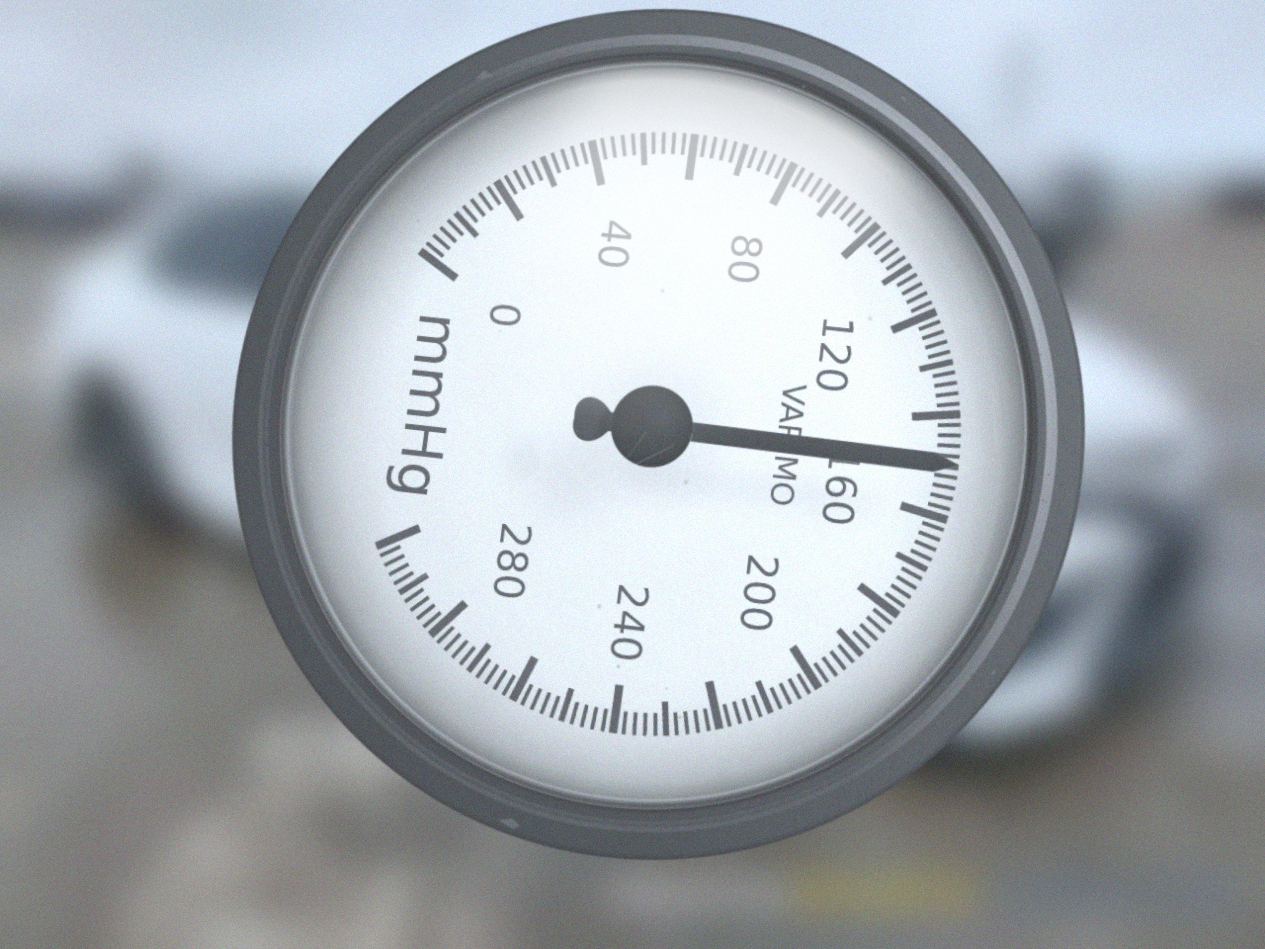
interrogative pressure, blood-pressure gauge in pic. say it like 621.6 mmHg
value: 150 mmHg
